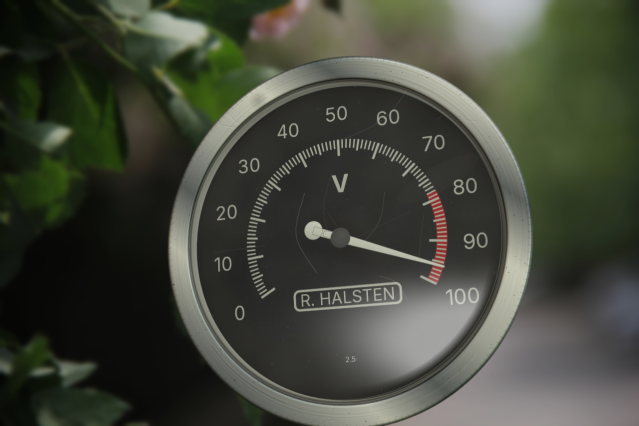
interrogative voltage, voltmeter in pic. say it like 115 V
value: 96 V
